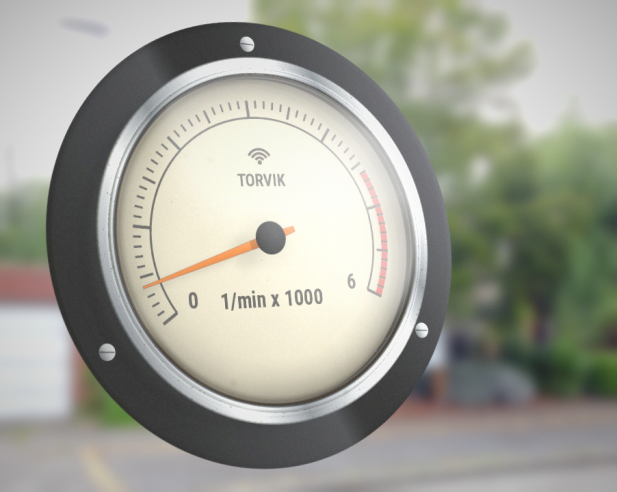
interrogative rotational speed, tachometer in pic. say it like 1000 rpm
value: 400 rpm
